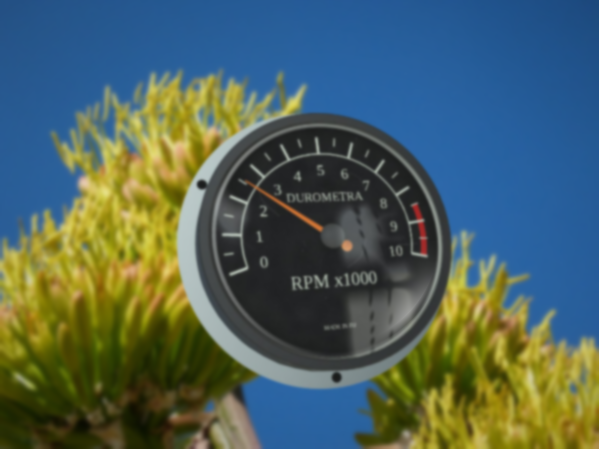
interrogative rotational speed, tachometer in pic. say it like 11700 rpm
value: 2500 rpm
